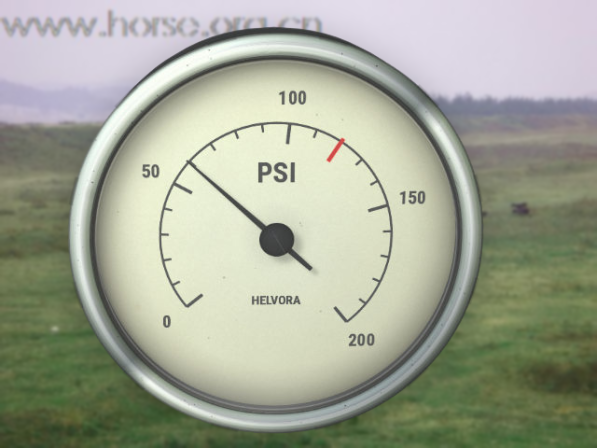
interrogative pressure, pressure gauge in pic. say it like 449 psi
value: 60 psi
